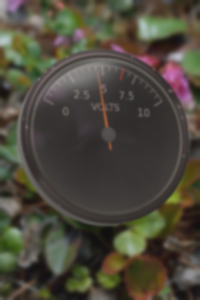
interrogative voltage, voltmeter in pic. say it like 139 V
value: 4.5 V
